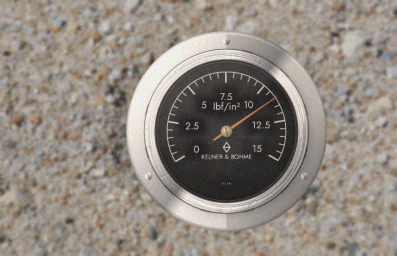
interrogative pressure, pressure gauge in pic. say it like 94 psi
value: 11 psi
